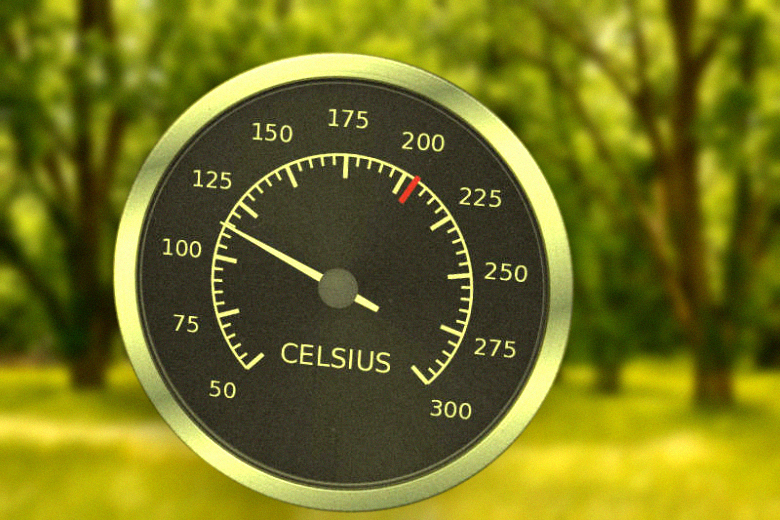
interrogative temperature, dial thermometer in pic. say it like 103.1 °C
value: 115 °C
